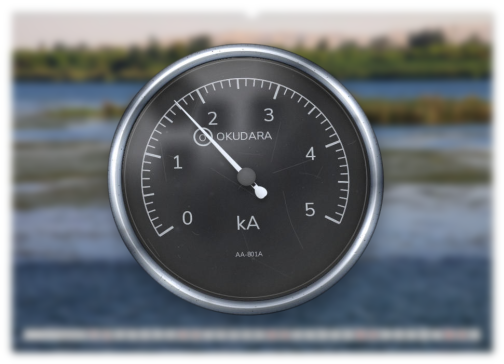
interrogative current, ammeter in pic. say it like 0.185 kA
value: 1.7 kA
